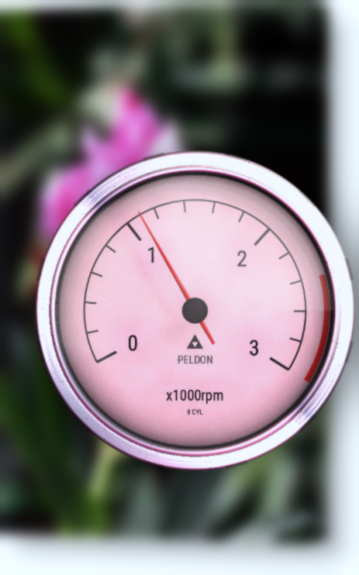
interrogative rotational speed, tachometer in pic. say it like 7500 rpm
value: 1100 rpm
